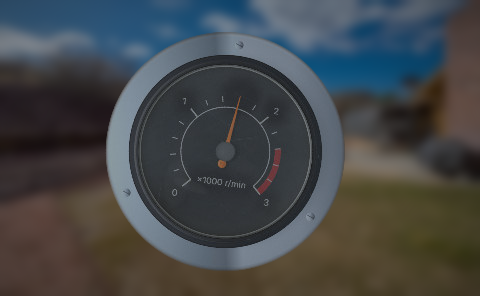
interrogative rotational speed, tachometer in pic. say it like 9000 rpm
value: 1600 rpm
